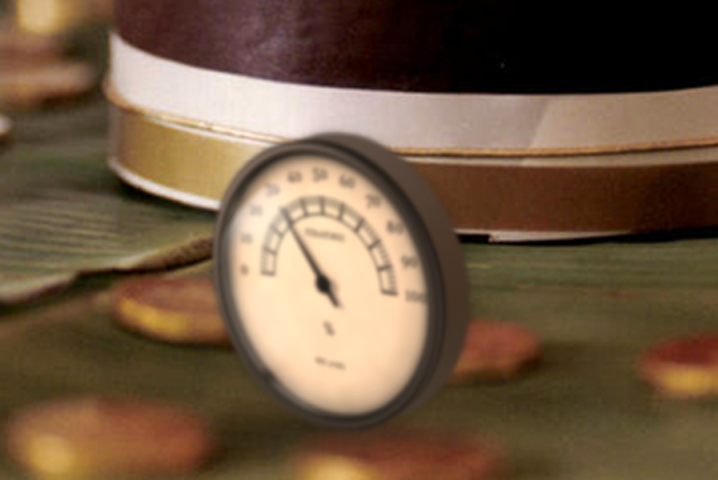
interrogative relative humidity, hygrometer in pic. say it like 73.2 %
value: 30 %
